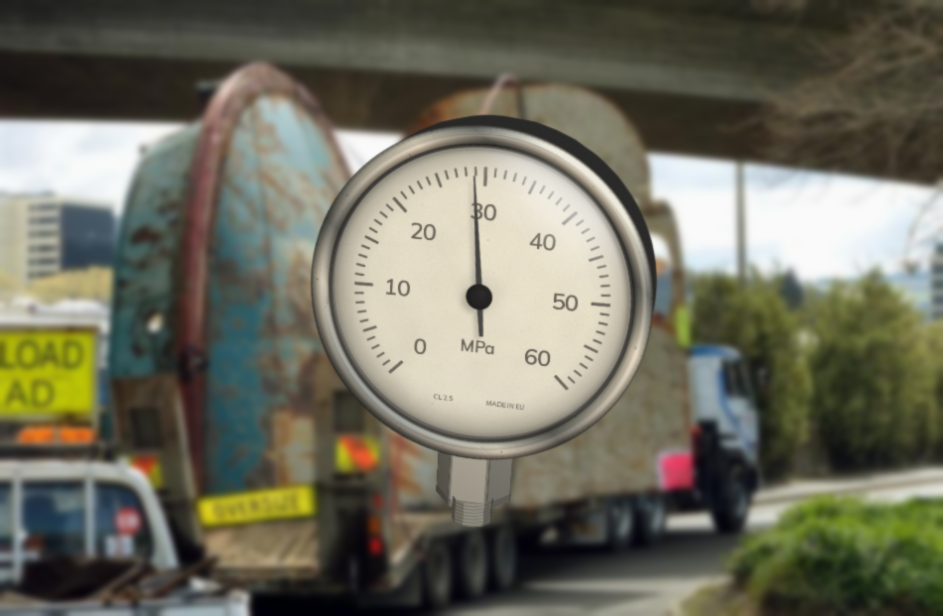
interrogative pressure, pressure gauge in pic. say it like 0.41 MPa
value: 29 MPa
